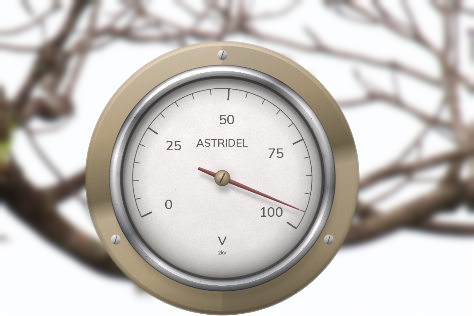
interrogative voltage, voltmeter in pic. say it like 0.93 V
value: 95 V
